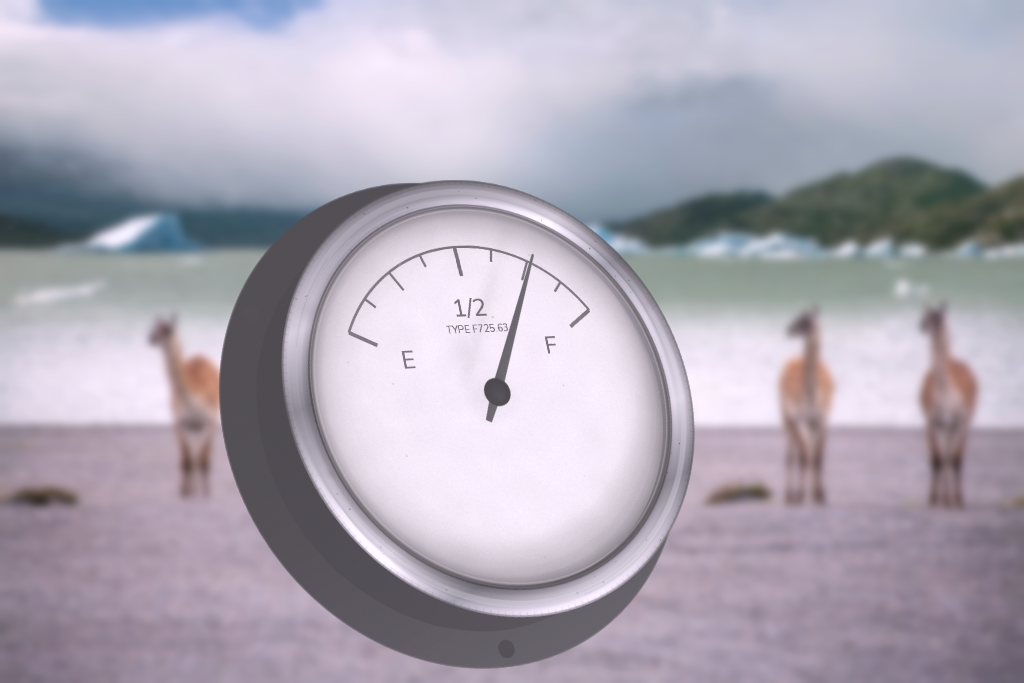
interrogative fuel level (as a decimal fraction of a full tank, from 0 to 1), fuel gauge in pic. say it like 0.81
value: 0.75
